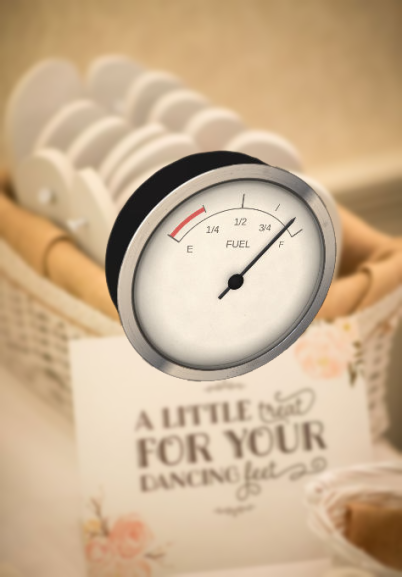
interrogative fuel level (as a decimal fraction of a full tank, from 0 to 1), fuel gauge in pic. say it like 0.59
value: 0.875
